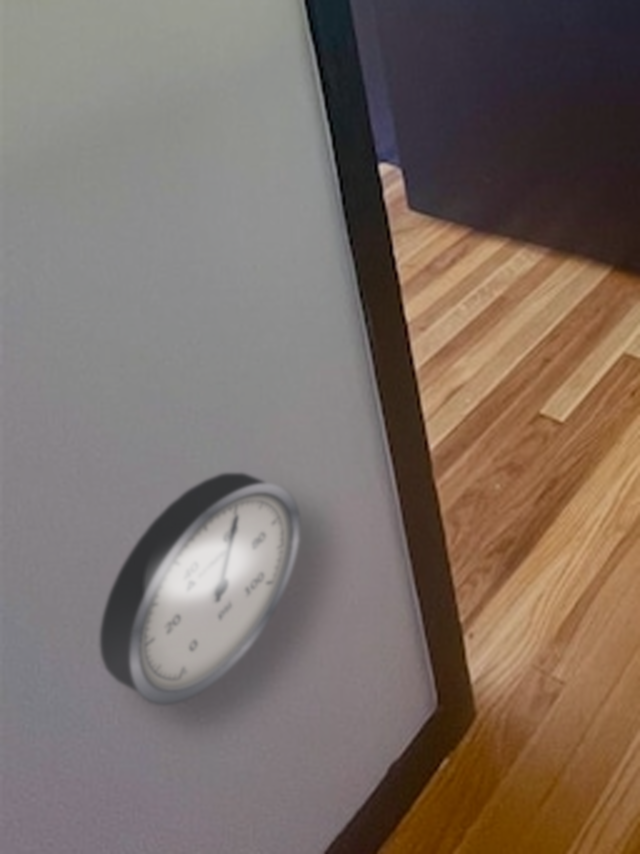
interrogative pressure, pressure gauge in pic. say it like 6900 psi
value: 60 psi
